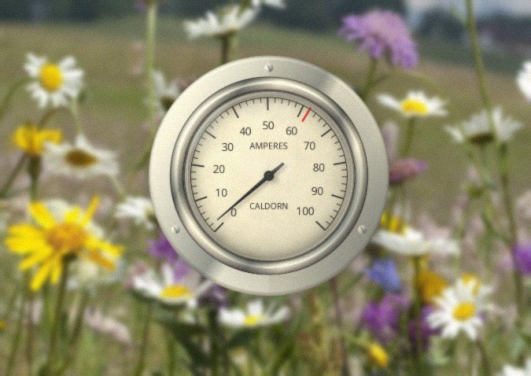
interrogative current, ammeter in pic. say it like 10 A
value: 2 A
